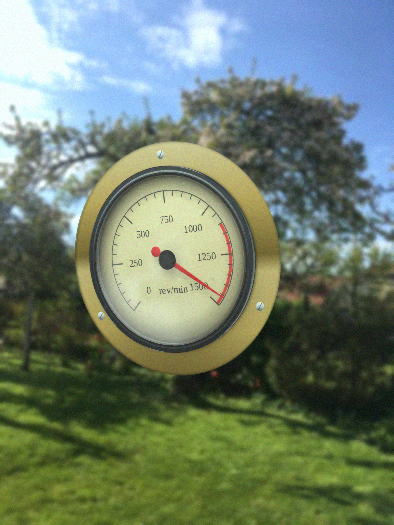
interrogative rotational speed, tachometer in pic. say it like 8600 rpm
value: 1450 rpm
